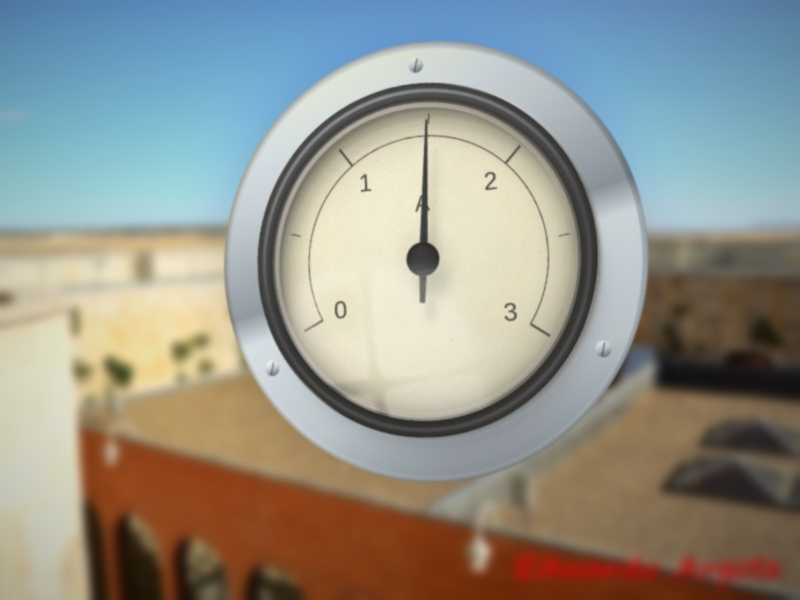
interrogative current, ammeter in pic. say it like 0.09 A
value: 1.5 A
